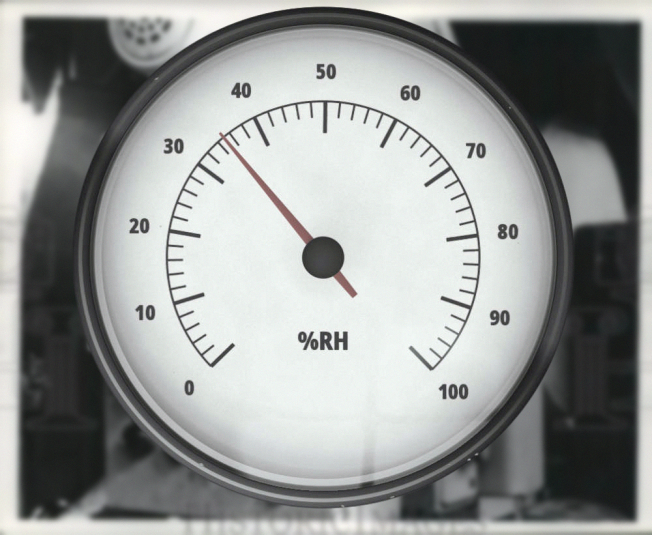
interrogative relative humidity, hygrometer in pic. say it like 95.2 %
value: 35 %
